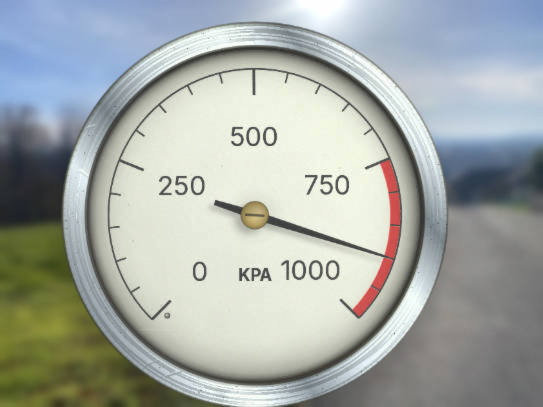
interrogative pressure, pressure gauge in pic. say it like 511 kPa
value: 900 kPa
